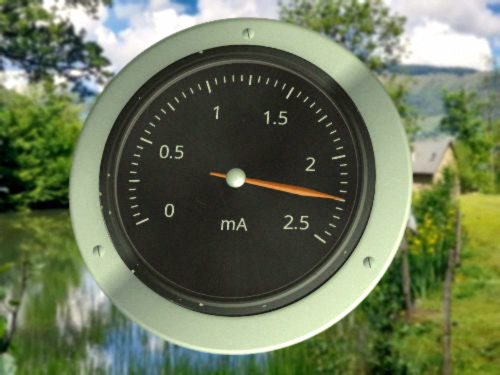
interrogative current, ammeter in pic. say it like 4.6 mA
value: 2.25 mA
